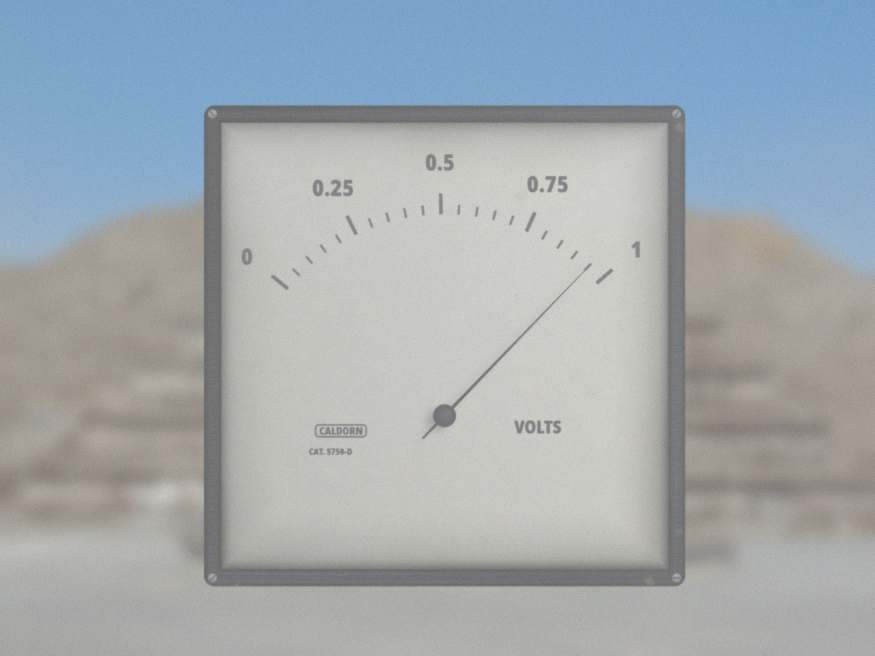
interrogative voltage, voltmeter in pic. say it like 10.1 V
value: 0.95 V
